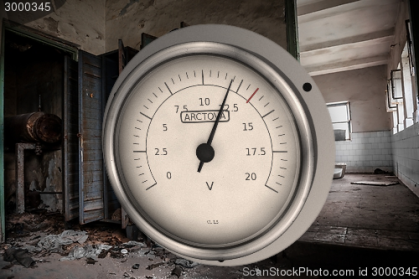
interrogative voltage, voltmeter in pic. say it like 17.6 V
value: 12 V
